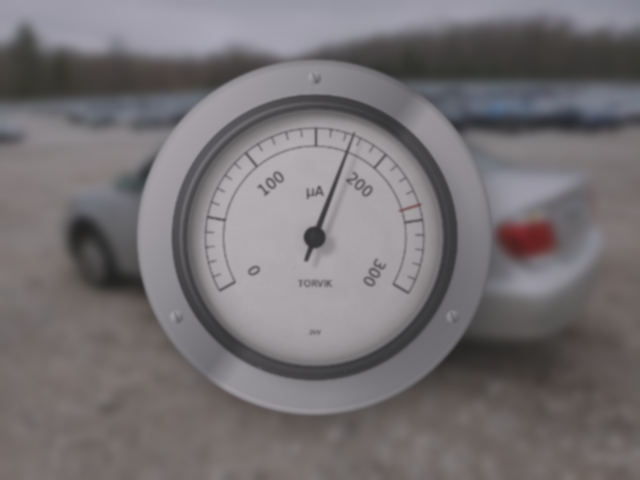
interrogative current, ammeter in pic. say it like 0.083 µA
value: 175 µA
